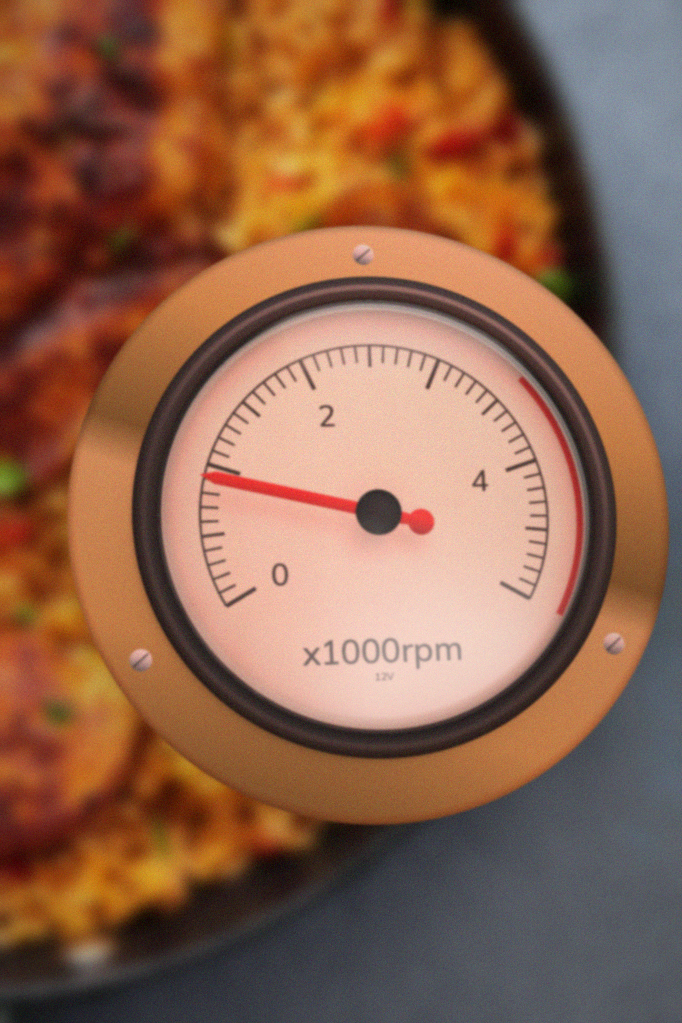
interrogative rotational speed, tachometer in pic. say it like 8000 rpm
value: 900 rpm
